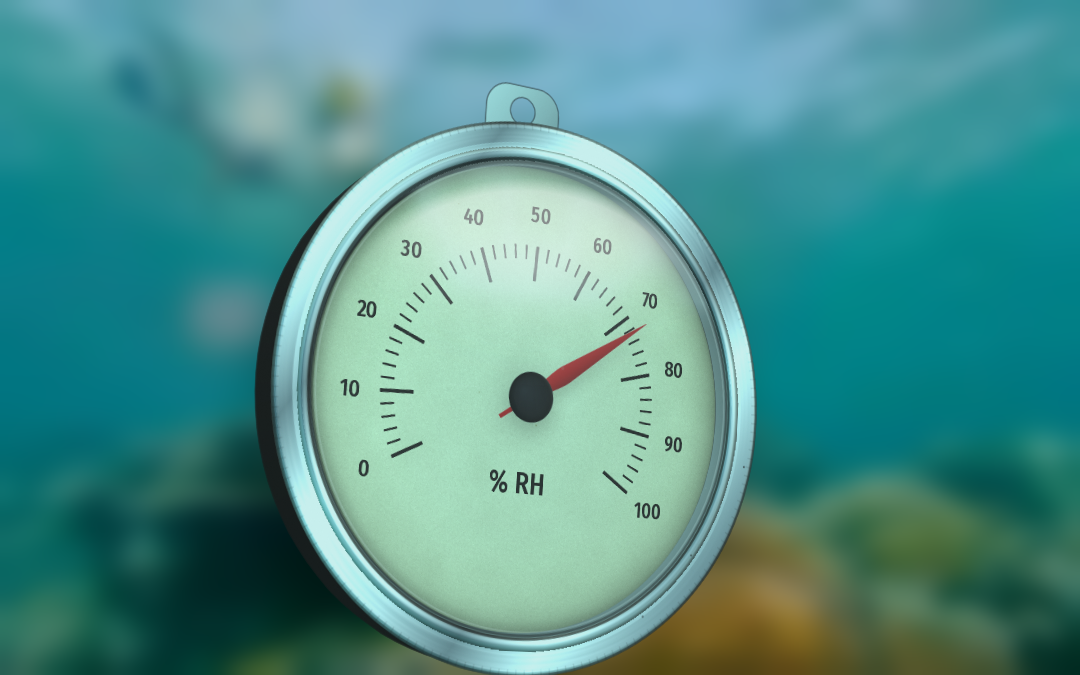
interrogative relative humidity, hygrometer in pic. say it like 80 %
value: 72 %
